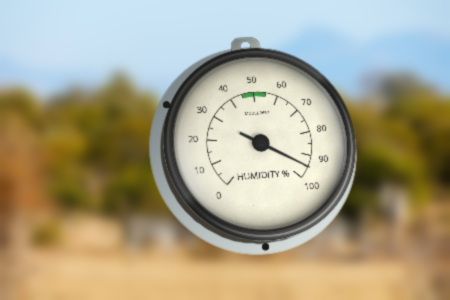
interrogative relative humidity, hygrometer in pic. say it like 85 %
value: 95 %
